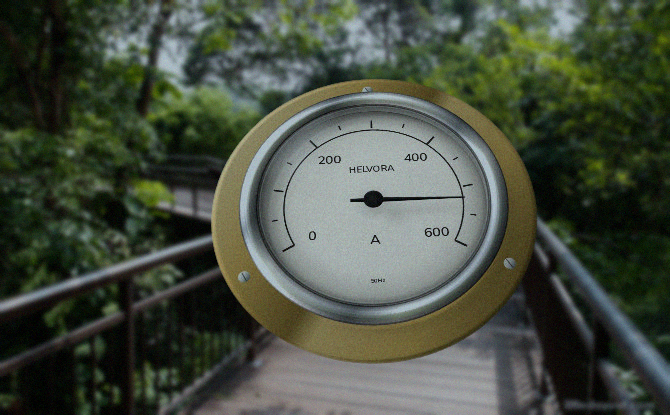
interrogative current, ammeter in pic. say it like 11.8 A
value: 525 A
